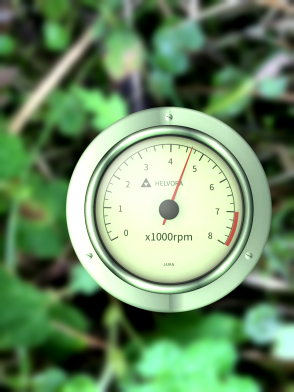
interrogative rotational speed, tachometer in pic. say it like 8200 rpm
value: 4625 rpm
